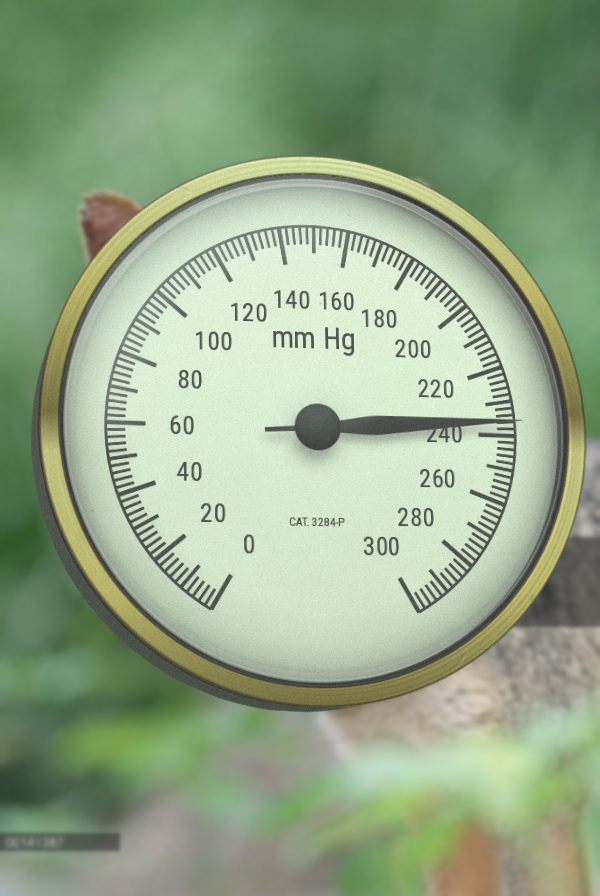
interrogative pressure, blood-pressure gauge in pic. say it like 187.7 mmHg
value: 236 mmHg
